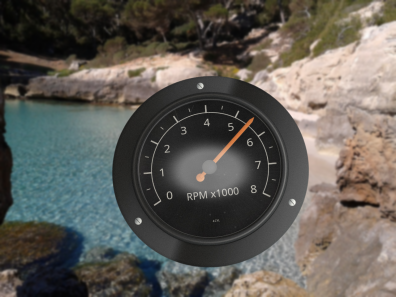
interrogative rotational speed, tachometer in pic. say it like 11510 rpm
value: 5500 rpm
